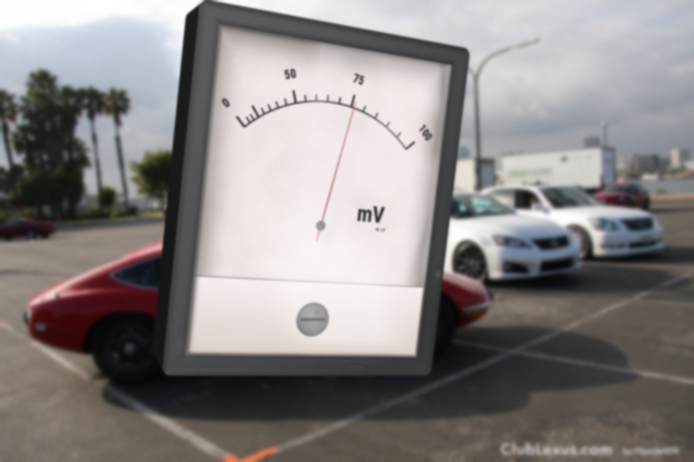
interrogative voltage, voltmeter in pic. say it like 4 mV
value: 75 mV
